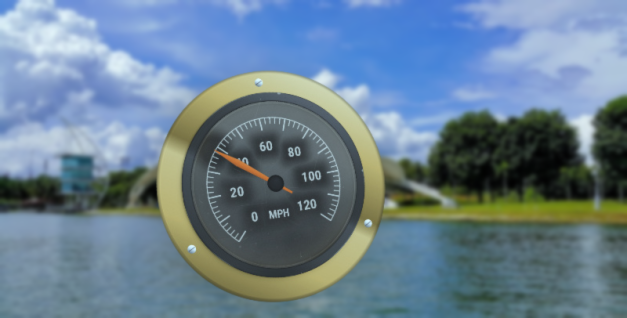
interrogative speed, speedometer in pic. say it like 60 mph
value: 38 mph
